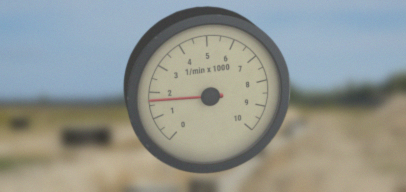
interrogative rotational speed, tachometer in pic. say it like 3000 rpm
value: 1750 rpm
